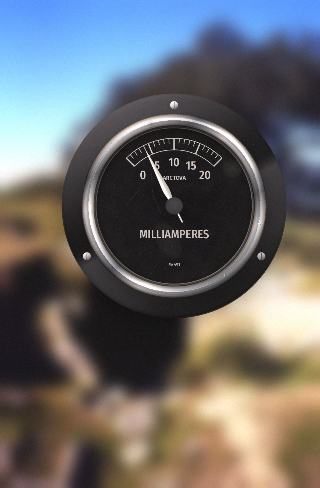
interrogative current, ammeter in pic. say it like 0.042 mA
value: 4 mA
